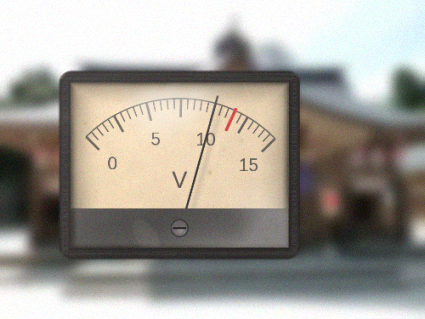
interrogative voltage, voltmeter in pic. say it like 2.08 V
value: 10 V
